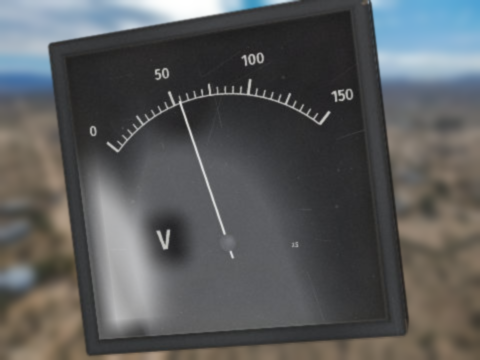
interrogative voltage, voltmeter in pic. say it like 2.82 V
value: 55 V
